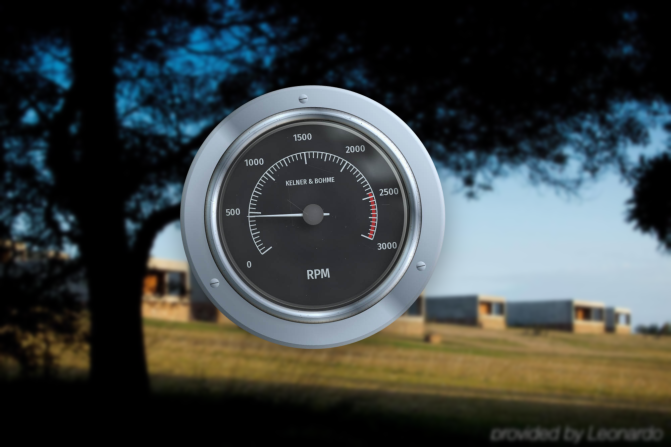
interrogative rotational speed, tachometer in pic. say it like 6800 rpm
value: 450 rpm
